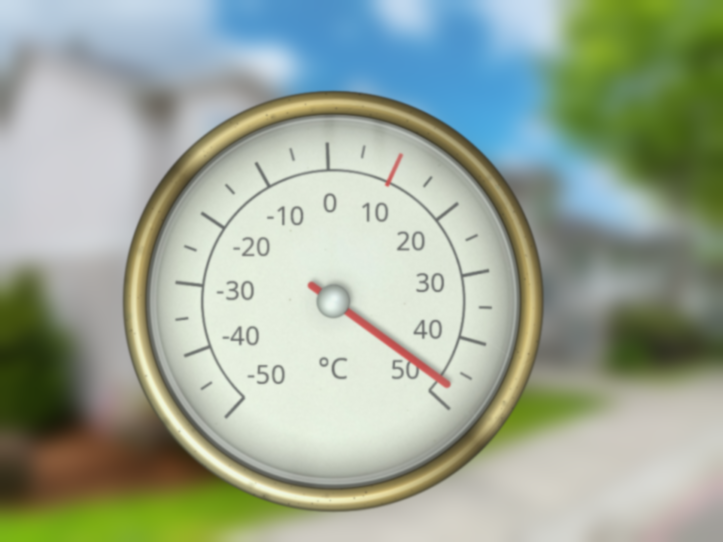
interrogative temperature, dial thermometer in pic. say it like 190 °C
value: 47.5 °C
